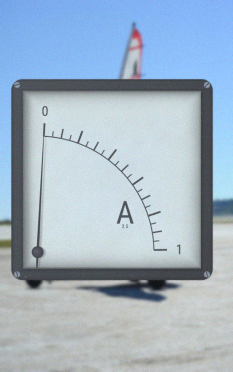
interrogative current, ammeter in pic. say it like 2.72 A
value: 0 A
